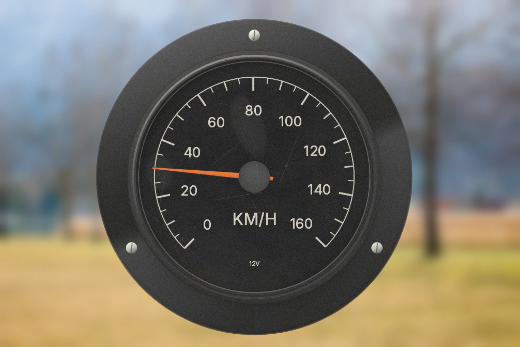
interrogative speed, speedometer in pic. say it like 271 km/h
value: 30 km/h
